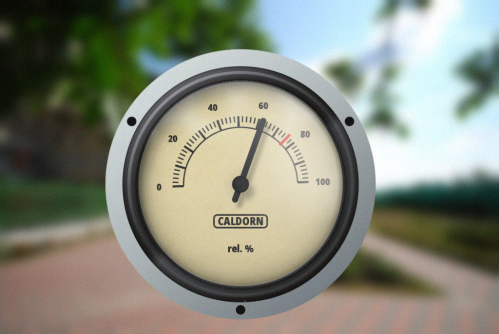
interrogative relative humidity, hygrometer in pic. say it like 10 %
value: 62 %
